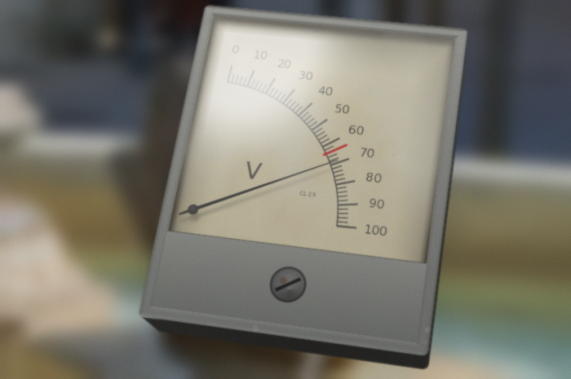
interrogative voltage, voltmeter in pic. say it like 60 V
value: 70 V
